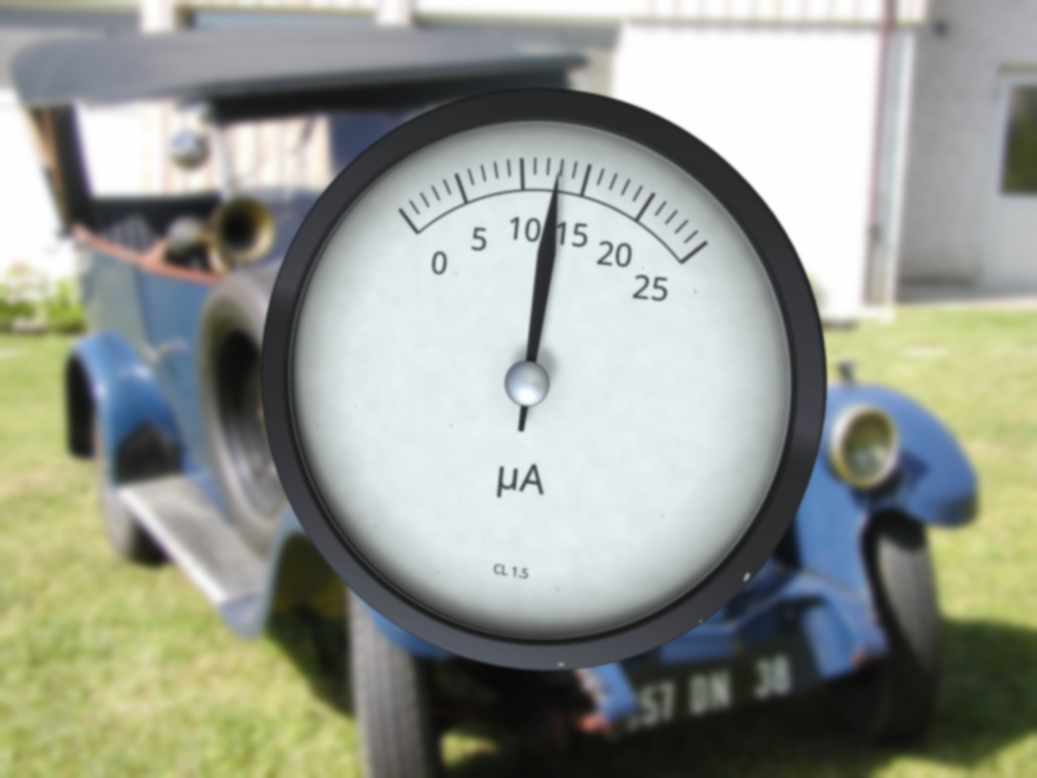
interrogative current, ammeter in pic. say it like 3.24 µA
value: 13 µA
